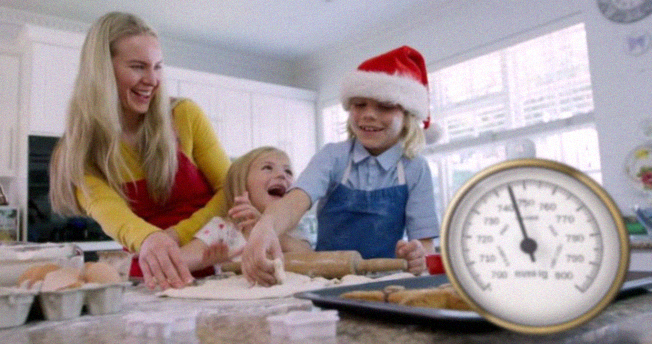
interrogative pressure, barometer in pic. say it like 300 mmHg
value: 745 mmHg
